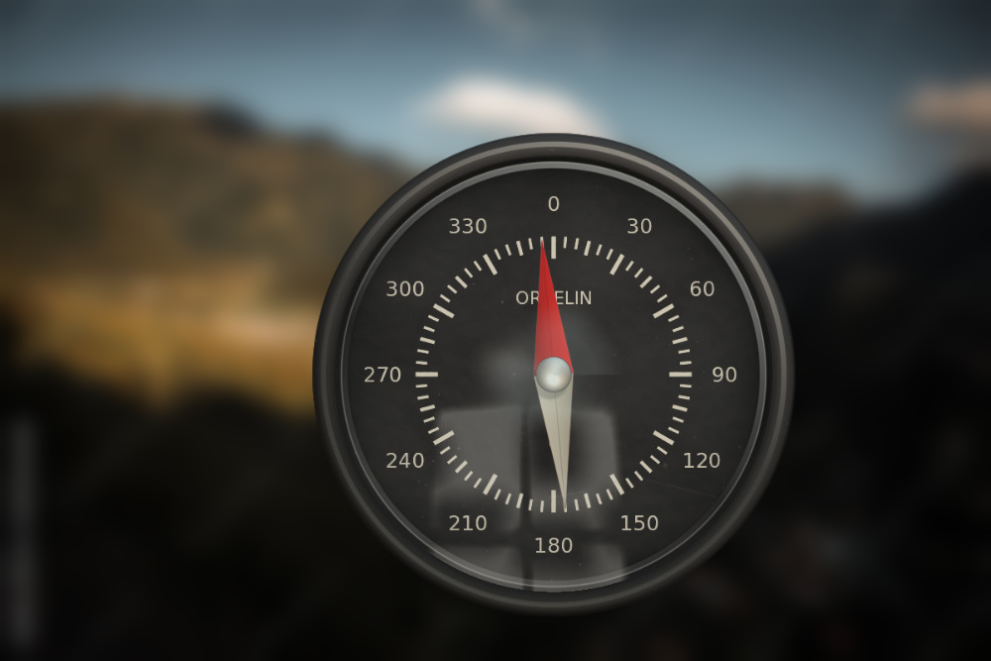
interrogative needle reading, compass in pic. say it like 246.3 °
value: 355 °
